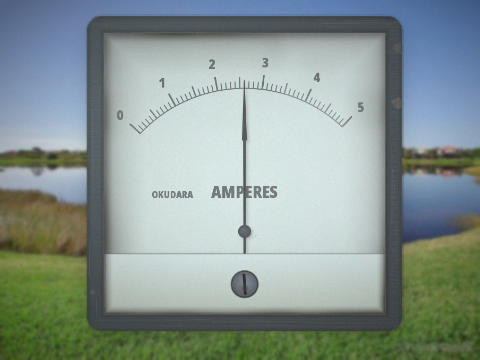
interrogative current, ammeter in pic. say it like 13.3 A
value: 2.6 A
